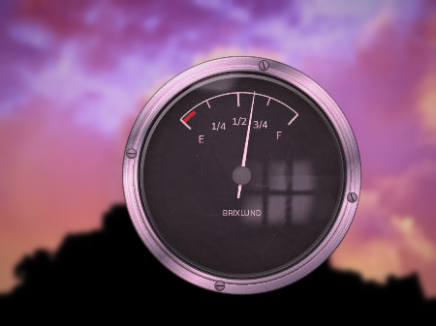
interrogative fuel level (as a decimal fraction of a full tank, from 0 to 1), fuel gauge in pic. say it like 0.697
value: 0.625
